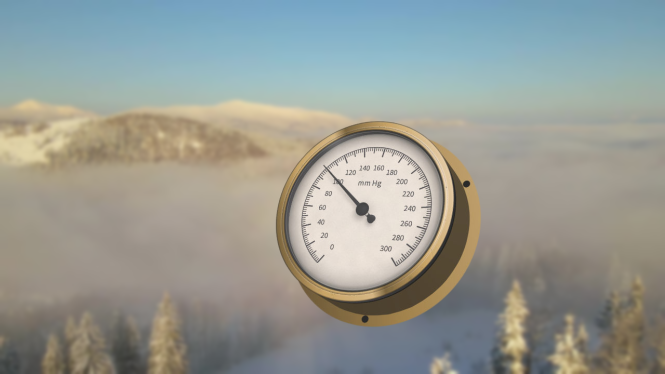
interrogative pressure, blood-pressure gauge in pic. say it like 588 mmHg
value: 100 mmHg
